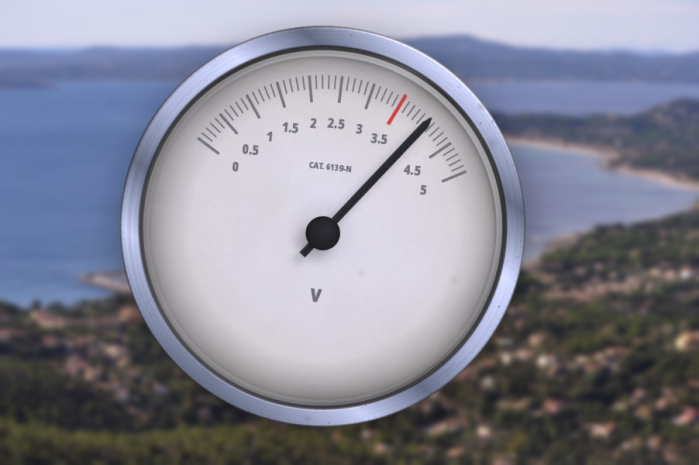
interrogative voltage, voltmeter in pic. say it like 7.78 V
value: 4 V
